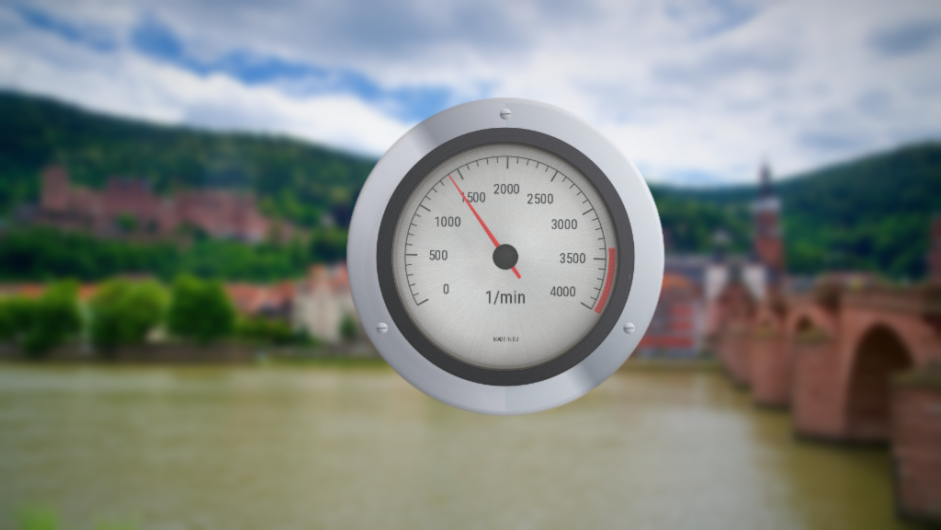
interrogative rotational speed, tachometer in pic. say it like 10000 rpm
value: 1400 rpm
